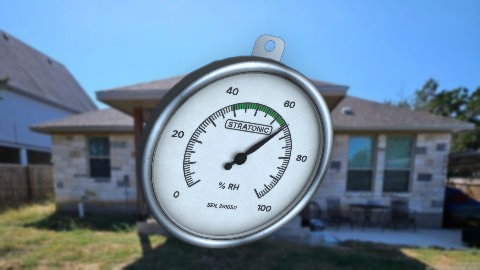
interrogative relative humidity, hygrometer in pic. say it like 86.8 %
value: 65 %
